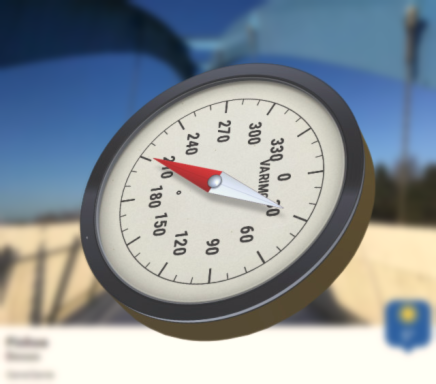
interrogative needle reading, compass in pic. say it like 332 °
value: 210 °
